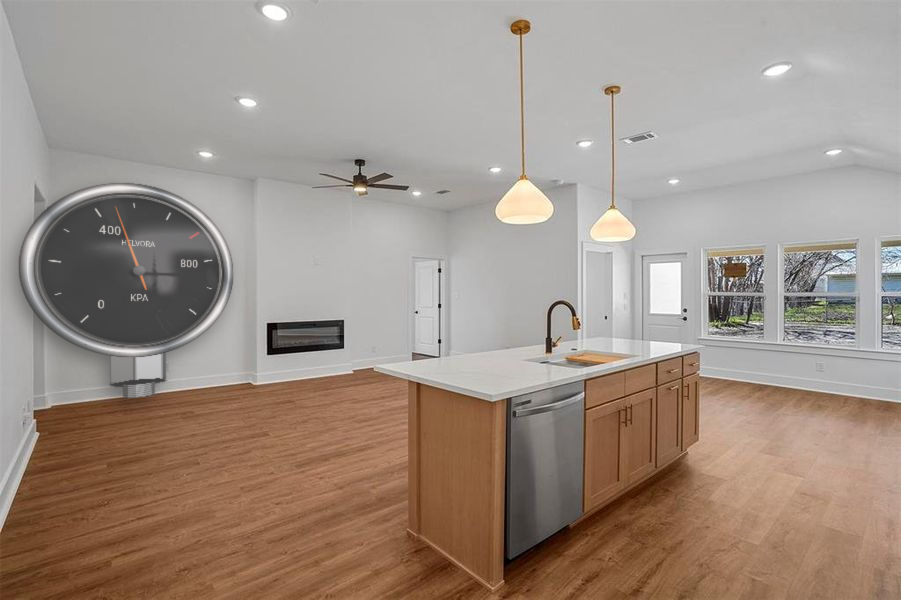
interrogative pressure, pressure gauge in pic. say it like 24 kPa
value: 450 kPa
